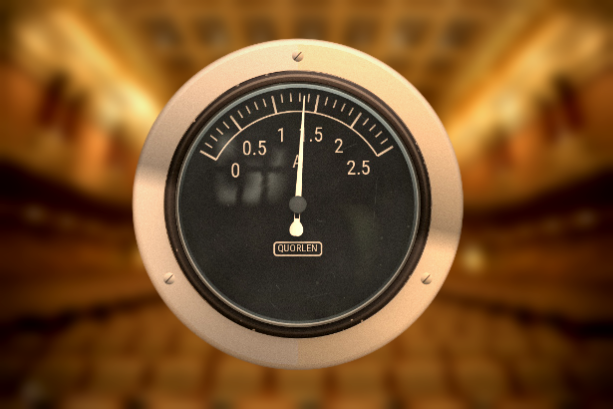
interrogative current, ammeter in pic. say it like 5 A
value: 1.35 A
